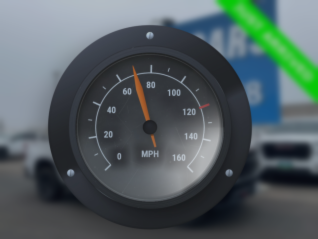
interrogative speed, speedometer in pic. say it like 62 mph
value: 70 mph
